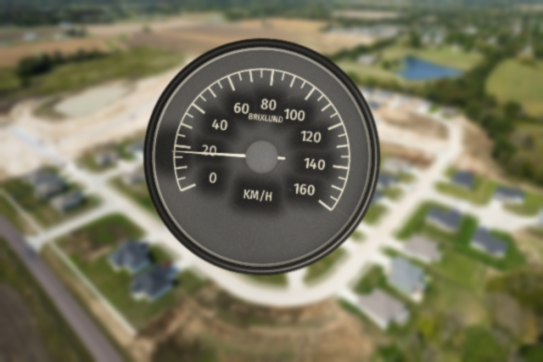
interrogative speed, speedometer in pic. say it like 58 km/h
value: 17.5 km/h
